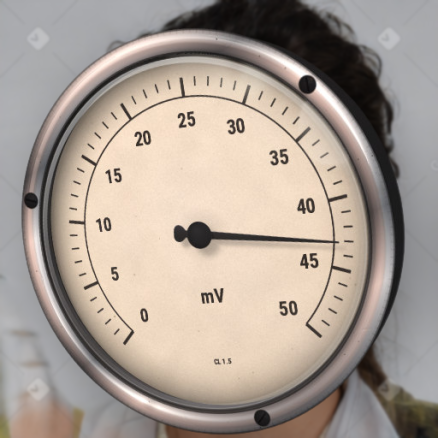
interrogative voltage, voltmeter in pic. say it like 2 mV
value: 43 mV
